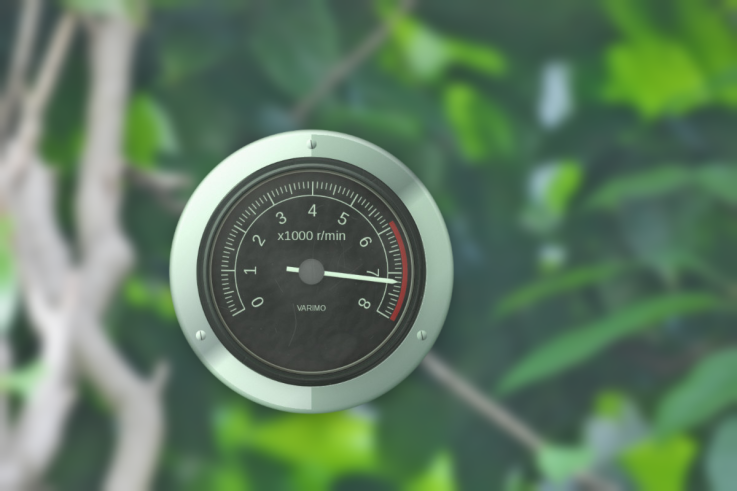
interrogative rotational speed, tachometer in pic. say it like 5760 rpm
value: 7200 rpm
